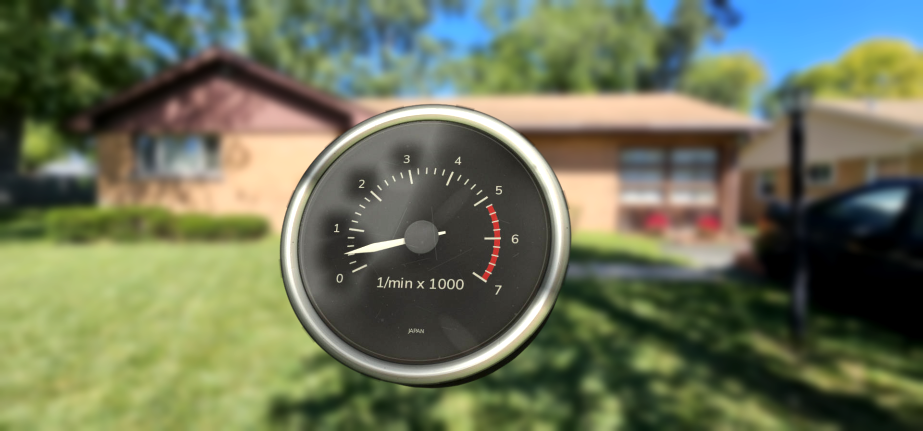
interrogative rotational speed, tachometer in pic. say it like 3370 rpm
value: 400 rpm
